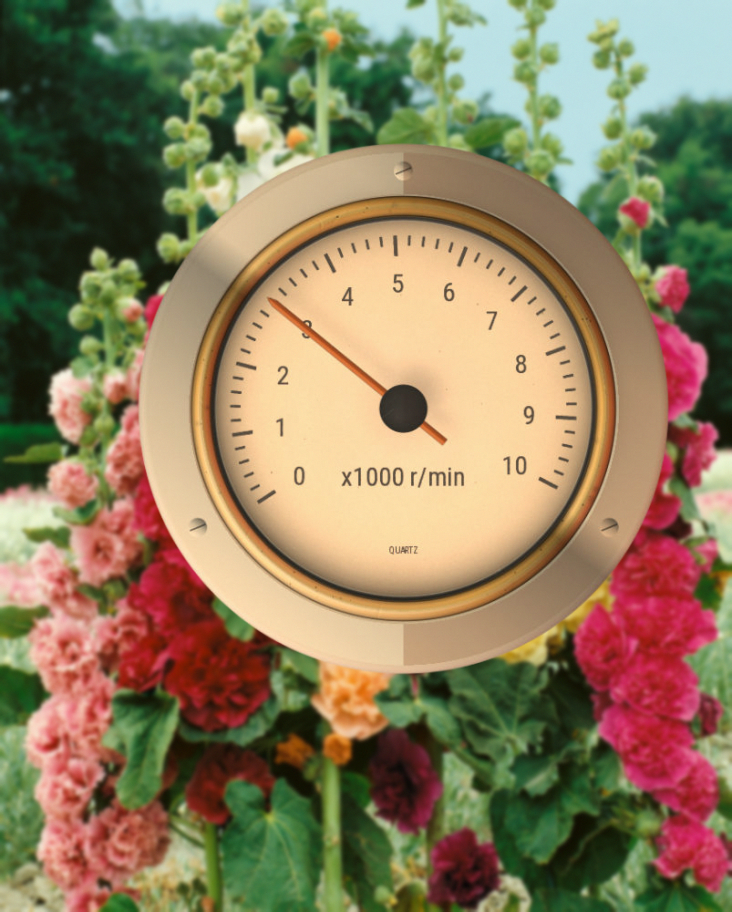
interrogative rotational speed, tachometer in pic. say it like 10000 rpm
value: 3000 rpm
